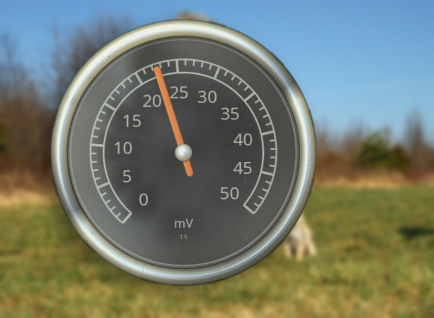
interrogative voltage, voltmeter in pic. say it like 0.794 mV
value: 22.5 mV
